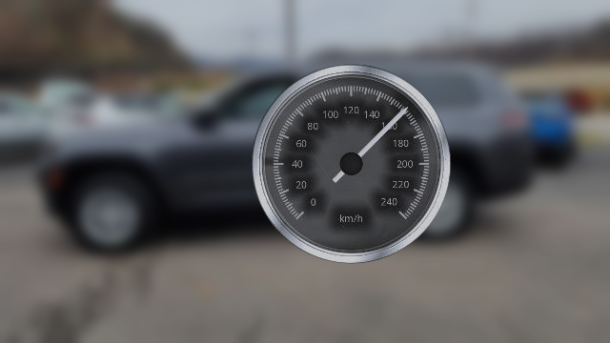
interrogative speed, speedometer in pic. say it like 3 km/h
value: 160 km/h
